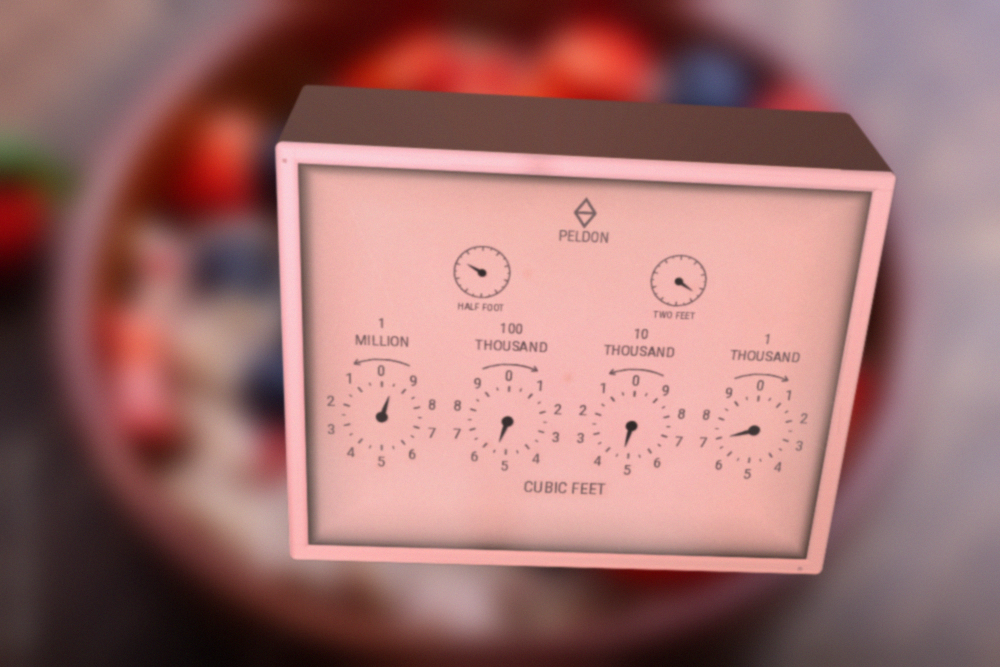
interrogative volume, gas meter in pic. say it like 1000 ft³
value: 954700 ft³
